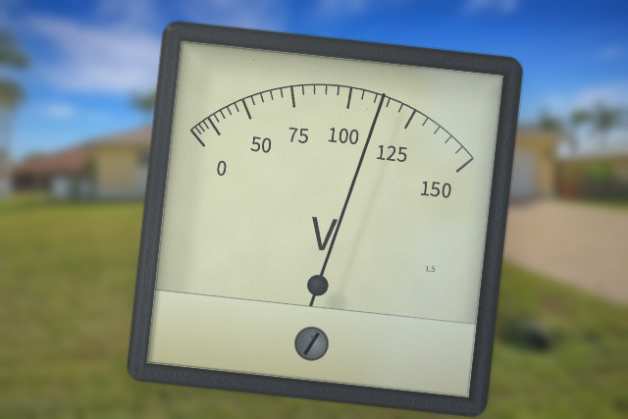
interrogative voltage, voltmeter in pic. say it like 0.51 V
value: 112.5 V
